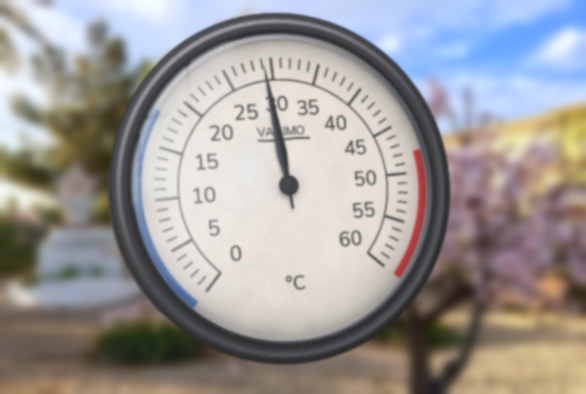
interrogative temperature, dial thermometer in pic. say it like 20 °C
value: 29 °C
